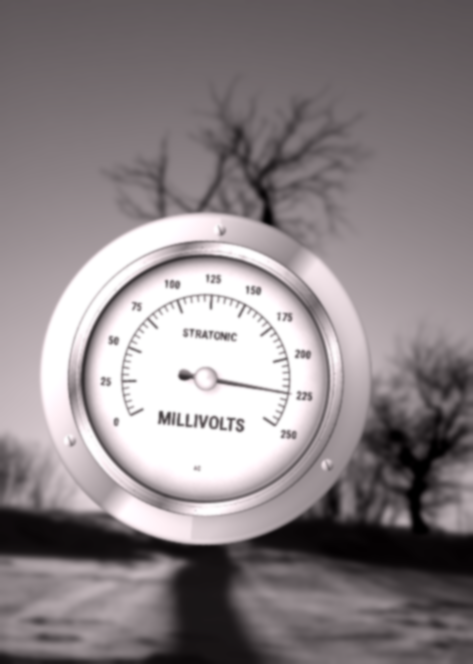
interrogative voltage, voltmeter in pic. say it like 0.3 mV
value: 225 mV
